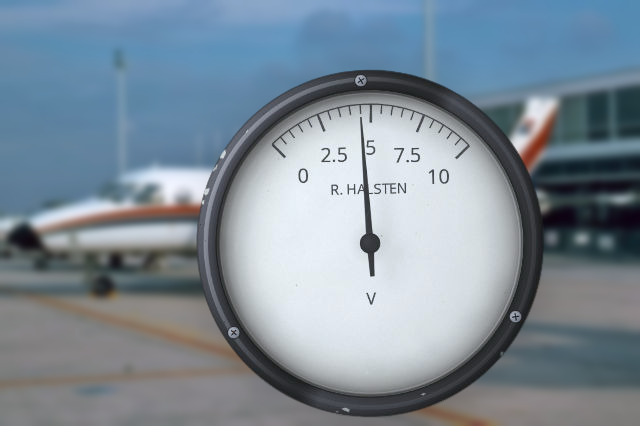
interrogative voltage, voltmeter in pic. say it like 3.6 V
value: 4.5 V
